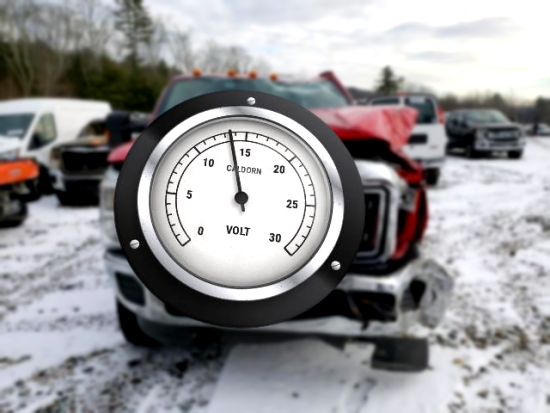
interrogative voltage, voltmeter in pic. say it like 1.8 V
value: 13.5 V
